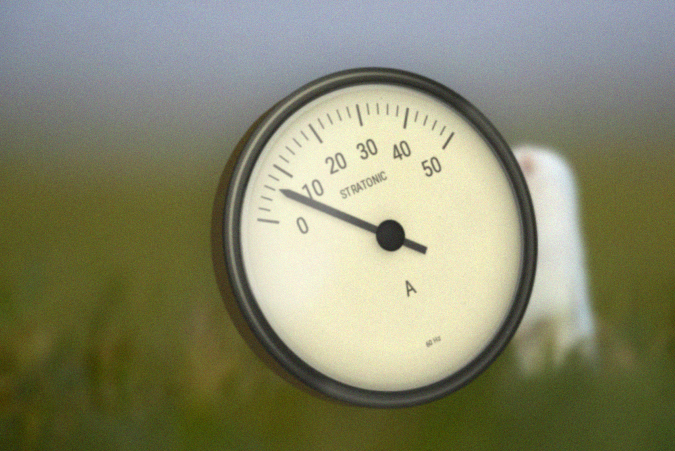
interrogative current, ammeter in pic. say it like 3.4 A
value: 6 A
